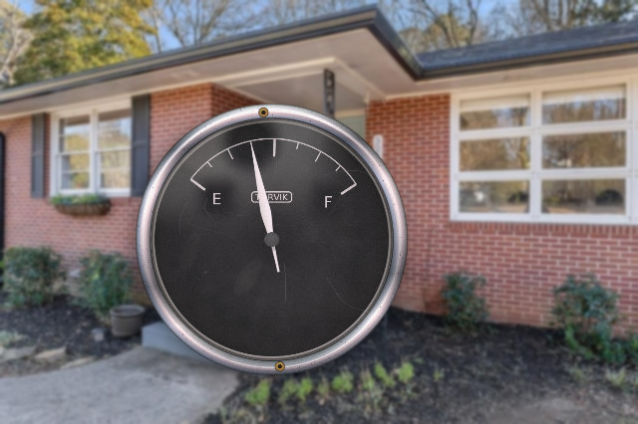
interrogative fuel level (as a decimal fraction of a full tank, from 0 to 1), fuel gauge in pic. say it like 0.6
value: 0.375
